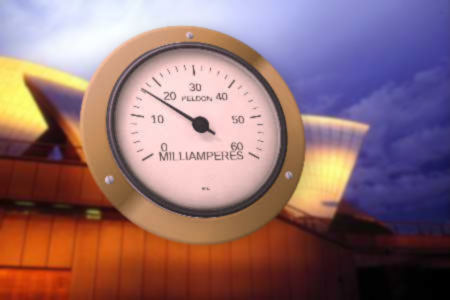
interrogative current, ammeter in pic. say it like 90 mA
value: 16 mA
